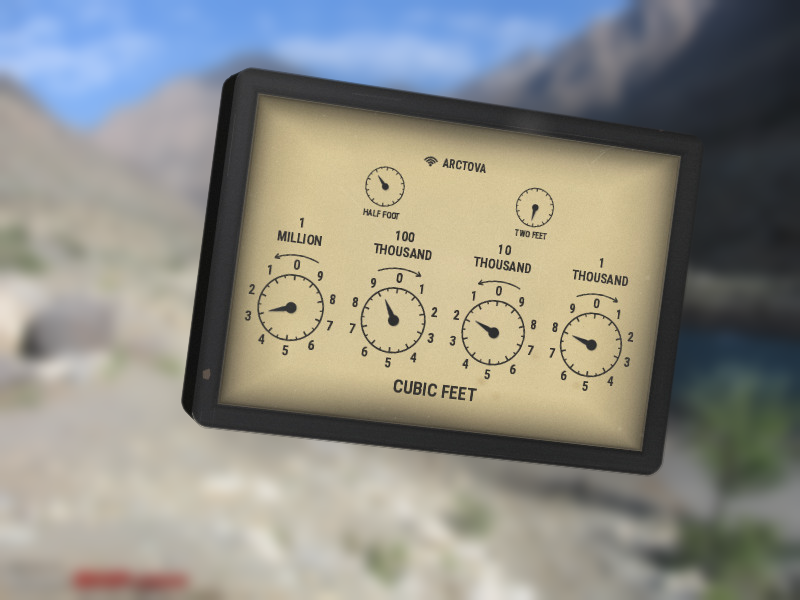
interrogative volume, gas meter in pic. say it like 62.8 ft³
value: 291800 ft³
